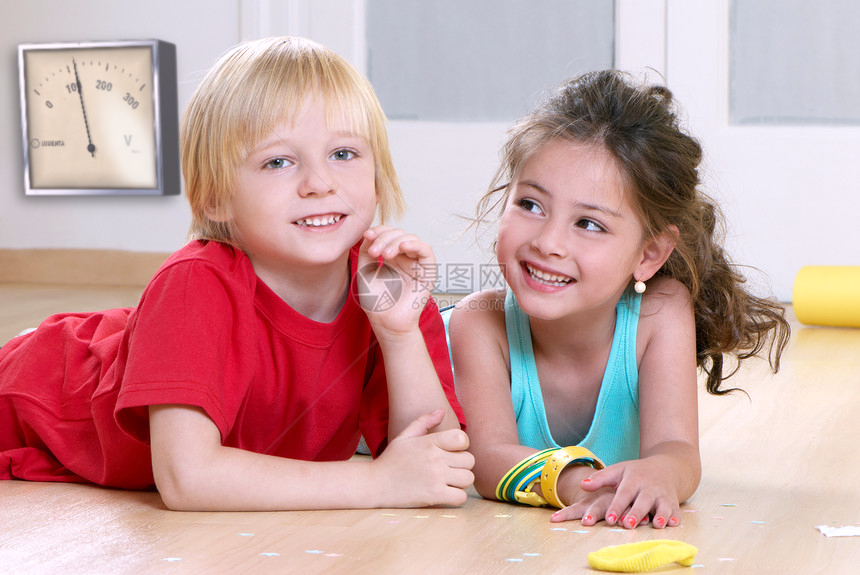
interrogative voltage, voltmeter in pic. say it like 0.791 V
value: 120 V
